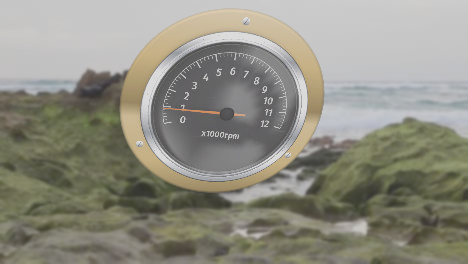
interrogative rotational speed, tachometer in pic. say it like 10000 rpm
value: 1000 rpm
